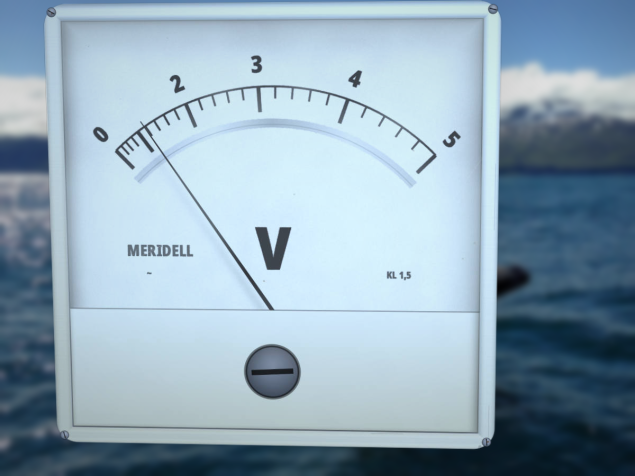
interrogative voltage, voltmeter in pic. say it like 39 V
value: 1.2 V
